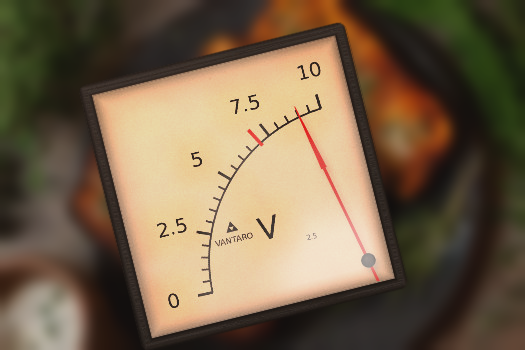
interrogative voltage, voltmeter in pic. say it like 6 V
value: 9 V
